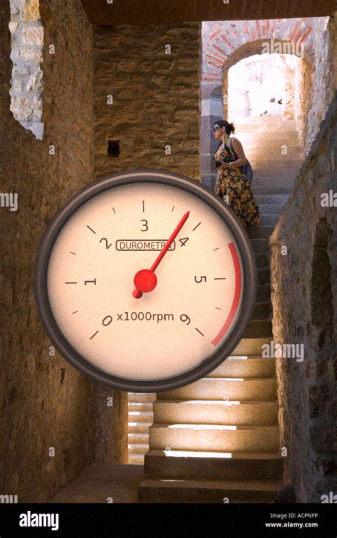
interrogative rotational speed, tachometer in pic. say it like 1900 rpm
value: 3750 rpm
